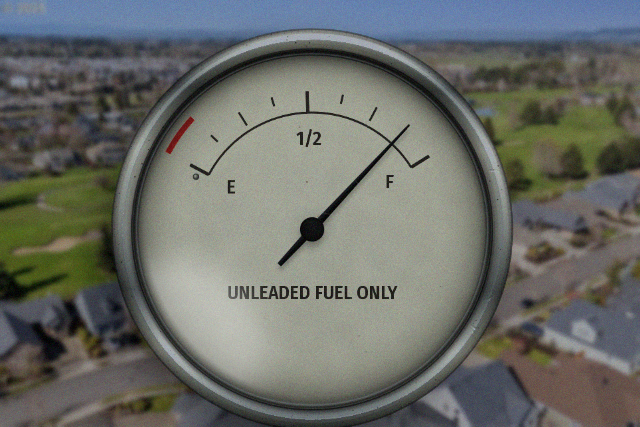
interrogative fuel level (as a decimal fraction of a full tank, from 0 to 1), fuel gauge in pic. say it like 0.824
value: 0.875
